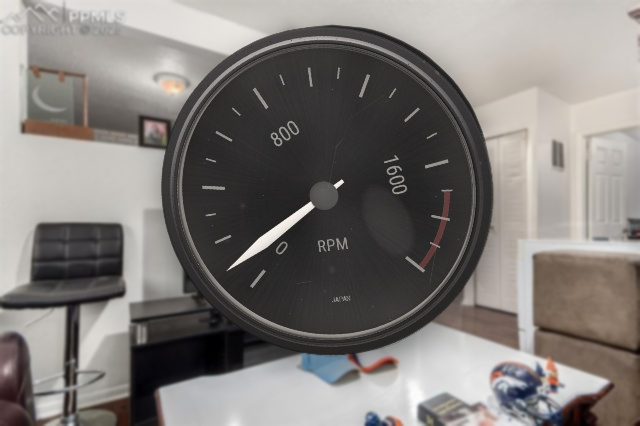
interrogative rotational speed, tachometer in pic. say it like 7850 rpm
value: 100 rpm
